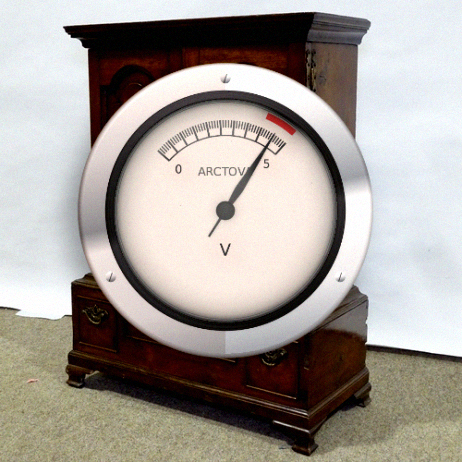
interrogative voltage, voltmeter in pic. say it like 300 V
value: 4.5 V
